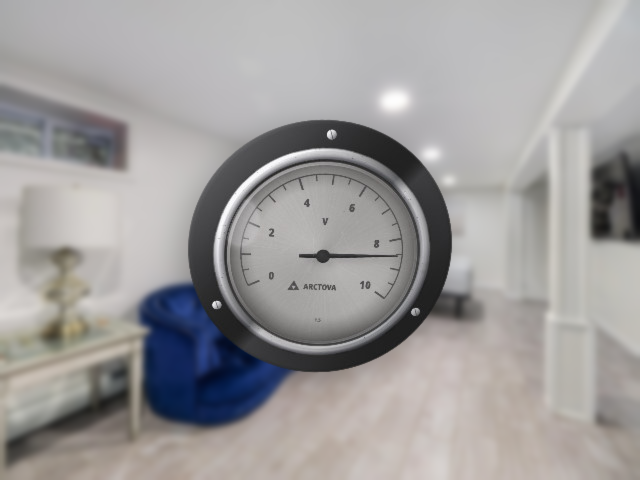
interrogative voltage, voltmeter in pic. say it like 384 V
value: 8.5 V
